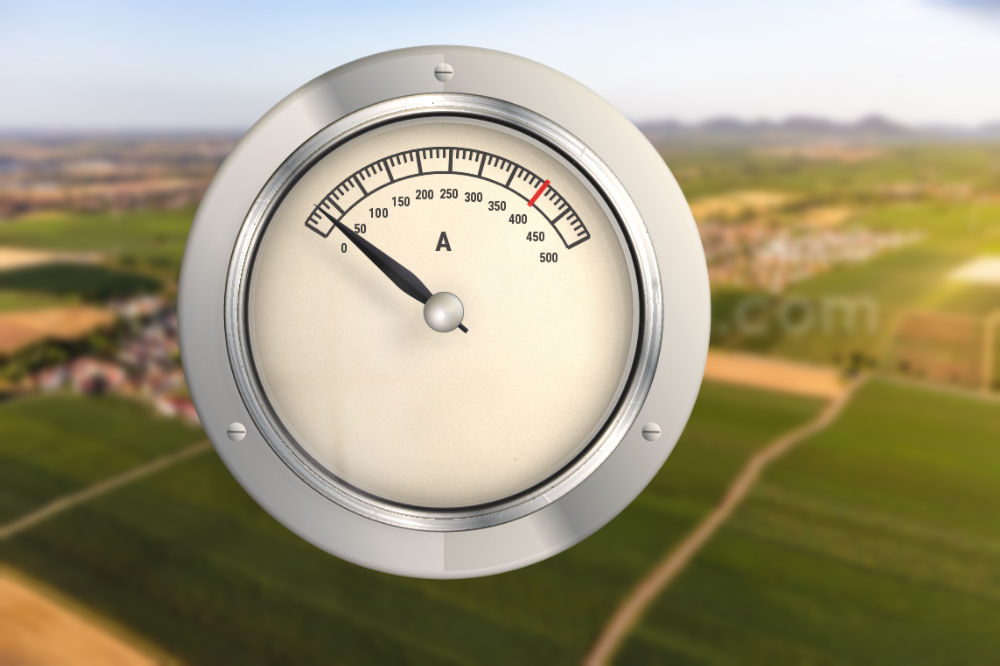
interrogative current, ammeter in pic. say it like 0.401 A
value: 30 A
